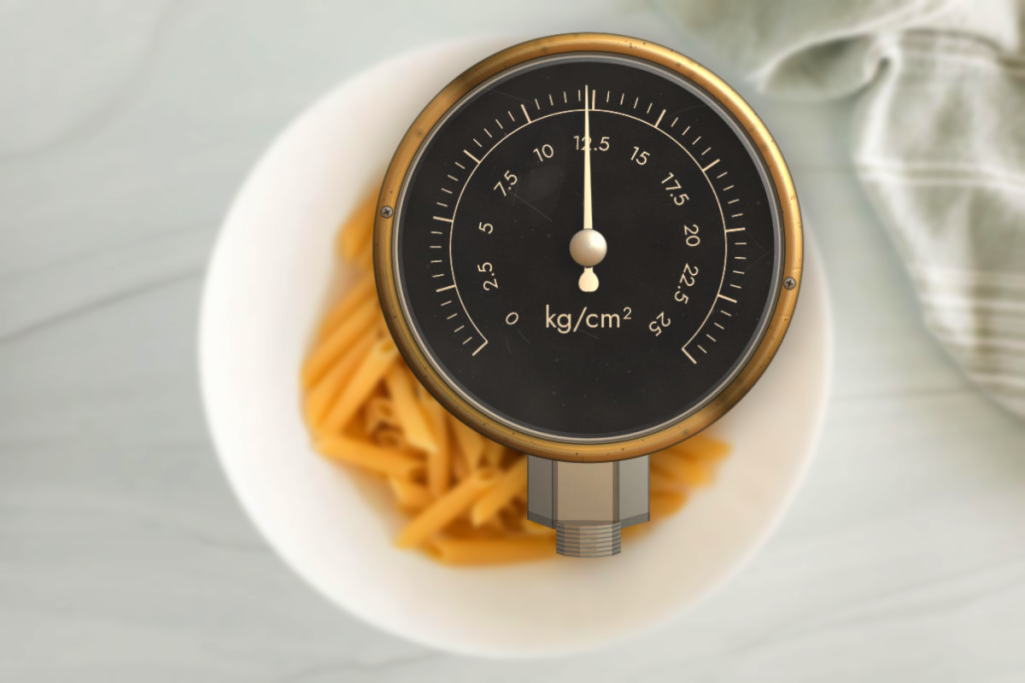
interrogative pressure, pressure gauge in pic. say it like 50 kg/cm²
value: 12.25 kg/cm²
